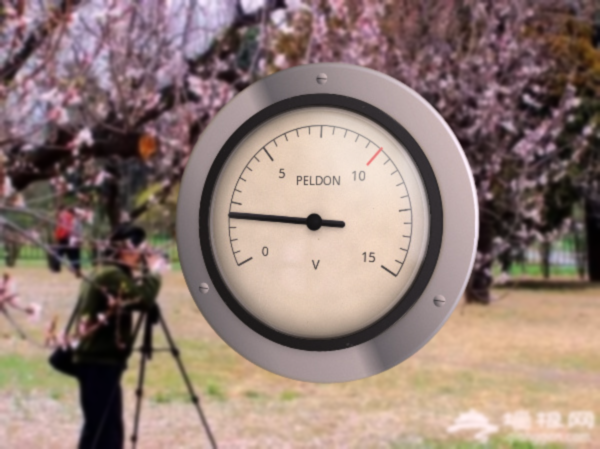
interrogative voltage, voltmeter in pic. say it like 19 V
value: 2 V
